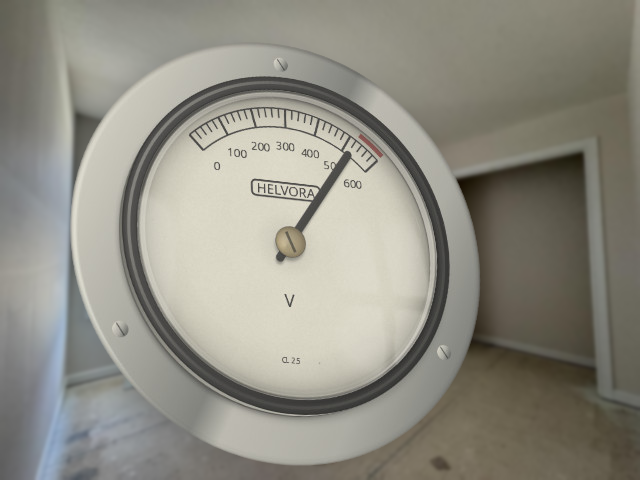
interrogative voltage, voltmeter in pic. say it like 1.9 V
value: 520 V
